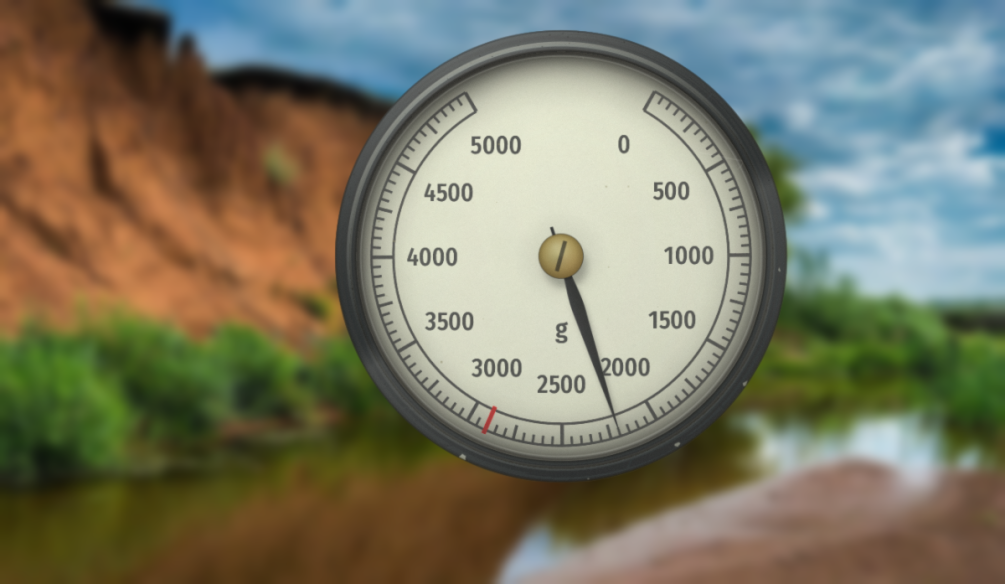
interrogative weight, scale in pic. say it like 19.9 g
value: 2200 g
